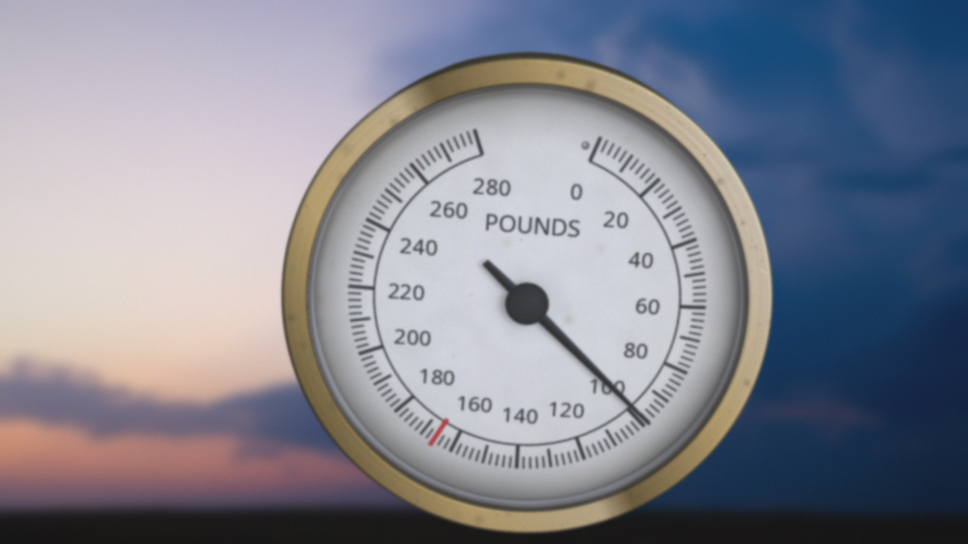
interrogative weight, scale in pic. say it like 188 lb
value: 98 lb
